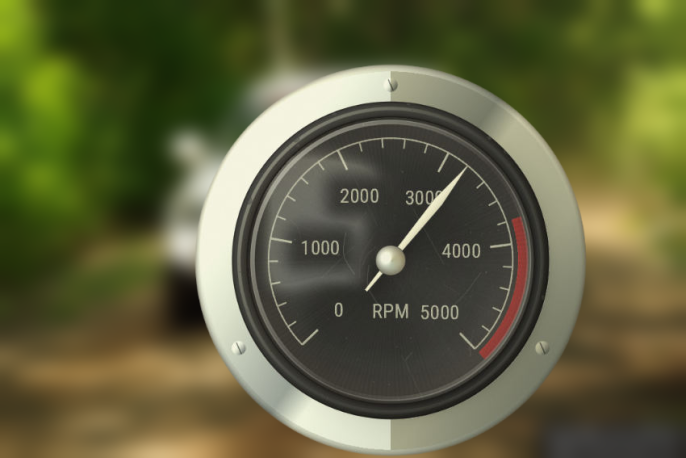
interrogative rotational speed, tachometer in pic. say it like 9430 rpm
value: 3200 rpm
